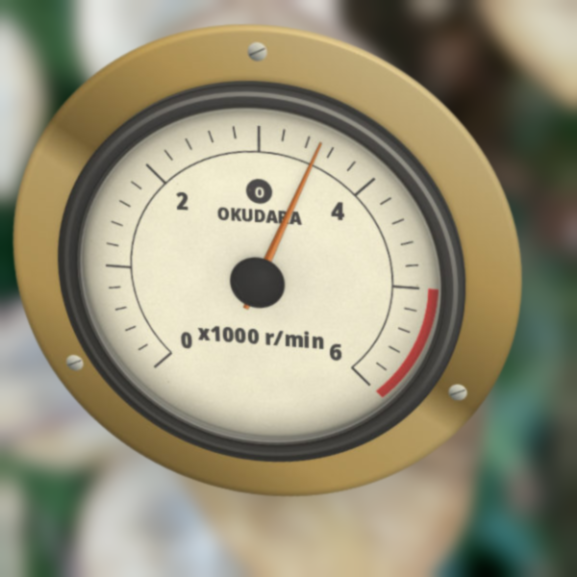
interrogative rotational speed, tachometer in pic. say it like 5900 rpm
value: 3500 rpm
